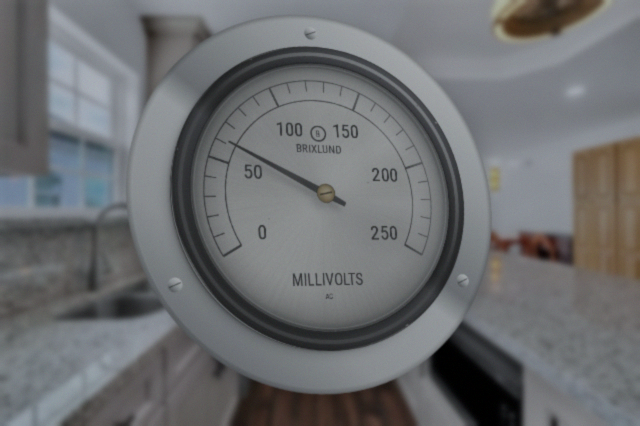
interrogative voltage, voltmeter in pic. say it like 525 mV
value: 60 mV
